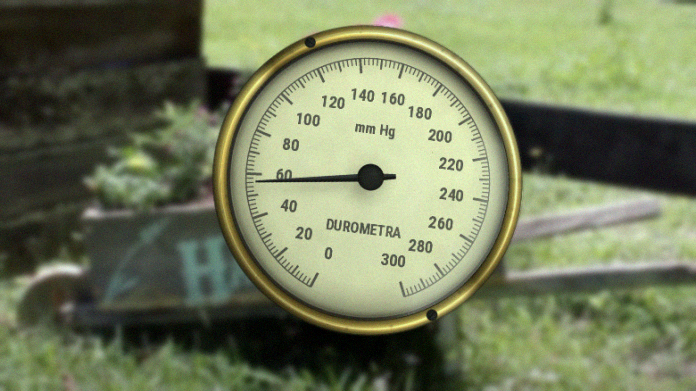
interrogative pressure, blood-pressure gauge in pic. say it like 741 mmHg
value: 56 mmHg
